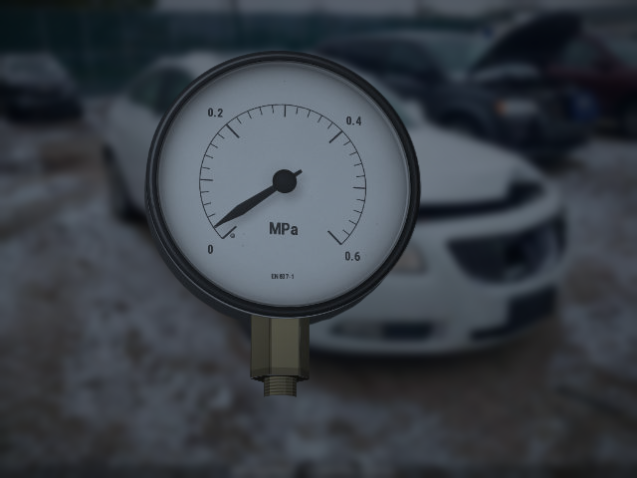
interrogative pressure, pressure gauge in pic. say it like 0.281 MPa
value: 0.02 MPa
